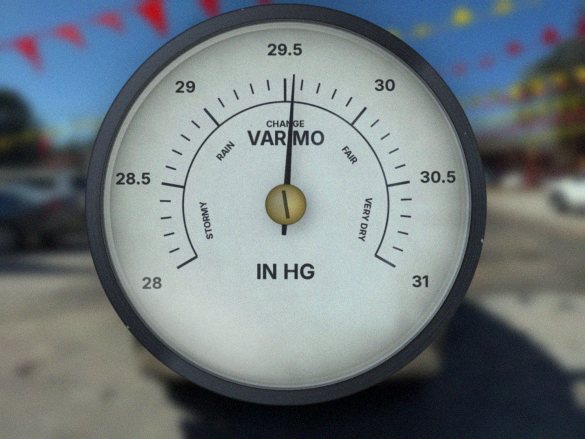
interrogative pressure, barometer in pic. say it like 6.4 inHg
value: 29.55 inHg
